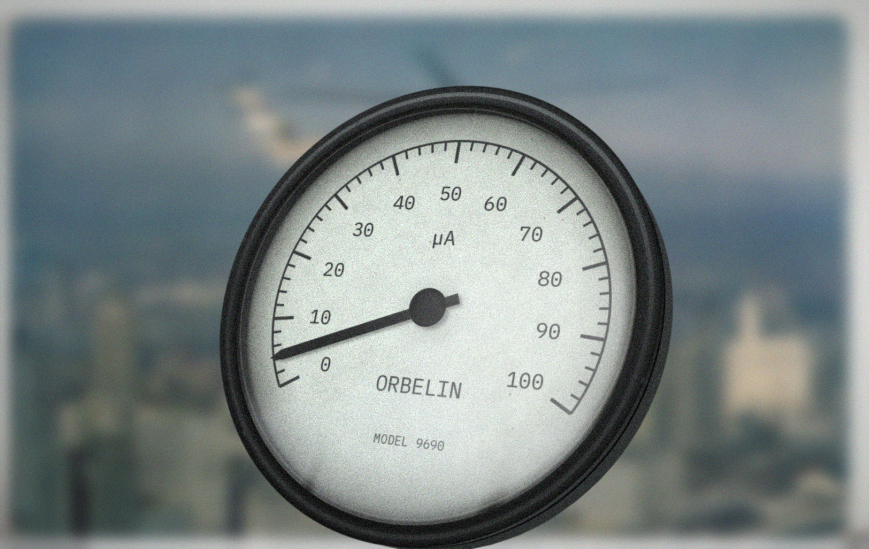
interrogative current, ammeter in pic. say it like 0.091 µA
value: 4 µA
